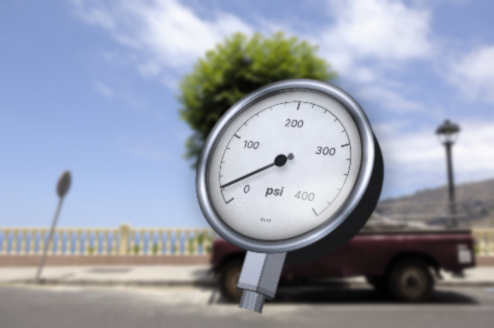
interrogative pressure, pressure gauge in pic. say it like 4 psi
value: 20 psi
